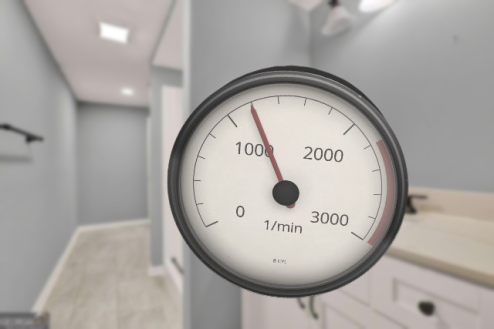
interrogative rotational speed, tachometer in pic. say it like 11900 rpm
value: 1200 rpm
